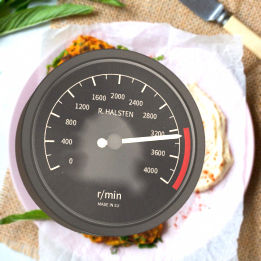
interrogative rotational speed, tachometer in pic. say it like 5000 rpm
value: 3300 rpm
